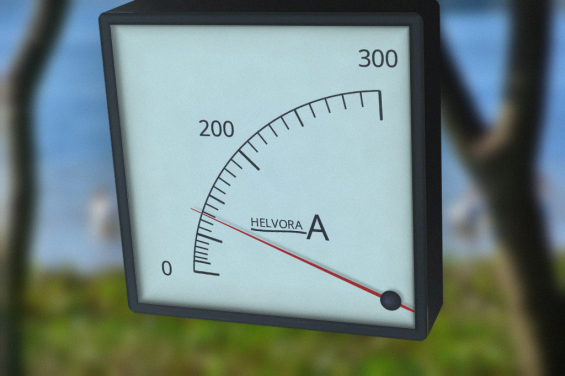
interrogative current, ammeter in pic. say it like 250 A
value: 130 A
